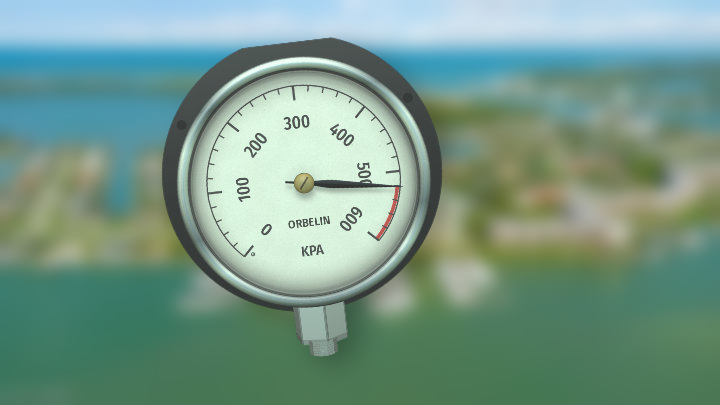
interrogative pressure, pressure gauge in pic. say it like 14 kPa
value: 520 kPa
